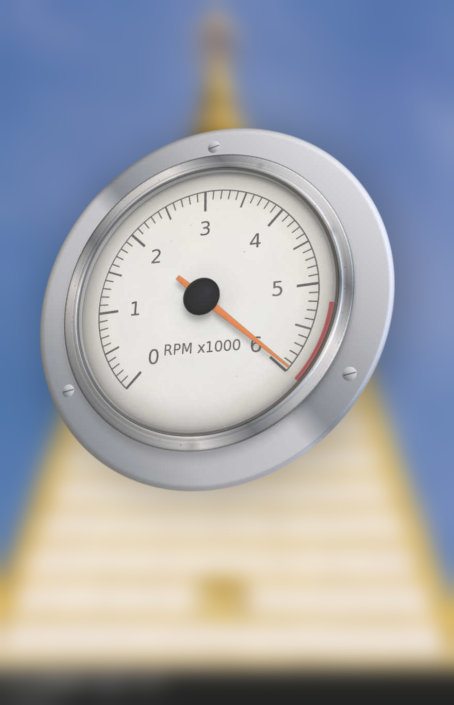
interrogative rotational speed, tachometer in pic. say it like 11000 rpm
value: 5950 rpm
